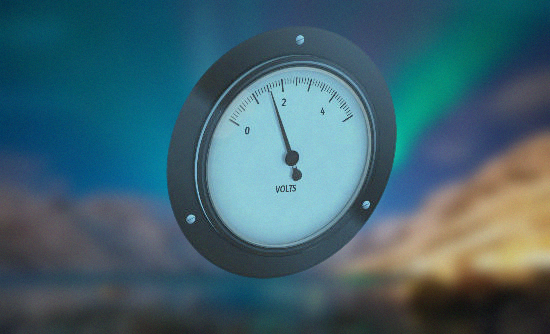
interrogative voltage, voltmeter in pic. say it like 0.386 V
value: 1.5 V
